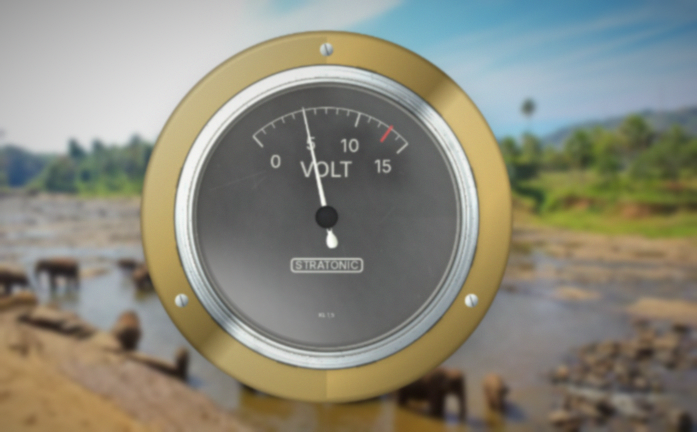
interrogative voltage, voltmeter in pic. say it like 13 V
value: 5 V
